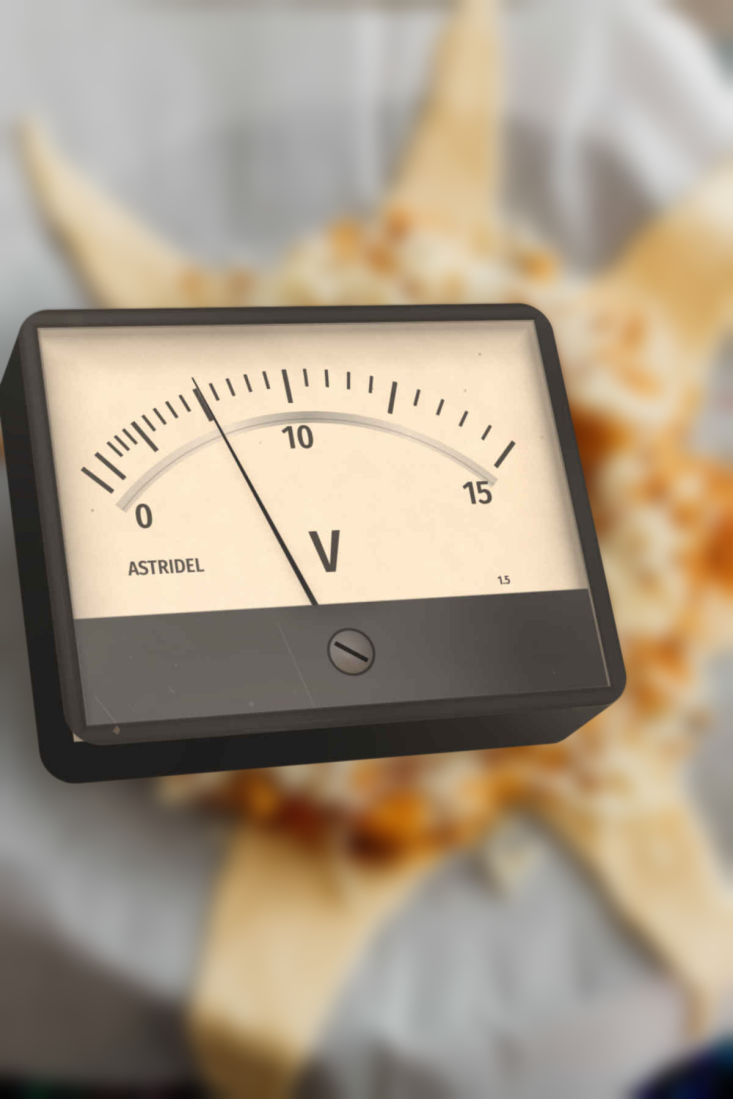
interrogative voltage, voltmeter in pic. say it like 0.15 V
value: 7.5 V
